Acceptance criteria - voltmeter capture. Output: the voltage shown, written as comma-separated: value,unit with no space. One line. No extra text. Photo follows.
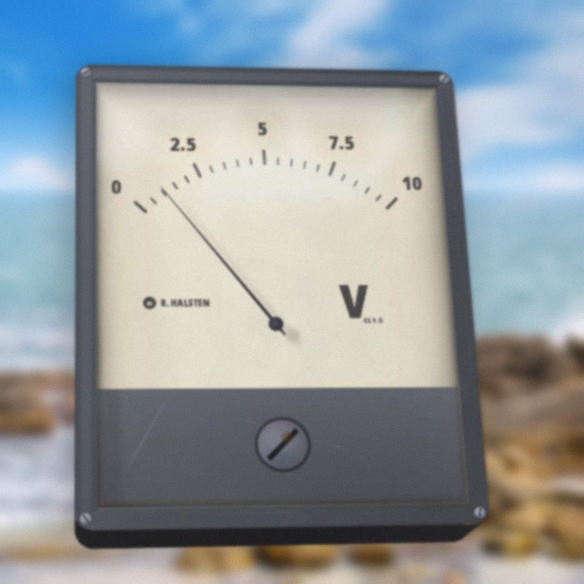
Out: 1,V
